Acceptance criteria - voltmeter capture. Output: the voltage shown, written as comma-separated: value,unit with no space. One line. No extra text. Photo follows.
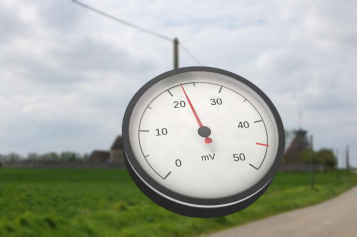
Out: 22.5,mV
